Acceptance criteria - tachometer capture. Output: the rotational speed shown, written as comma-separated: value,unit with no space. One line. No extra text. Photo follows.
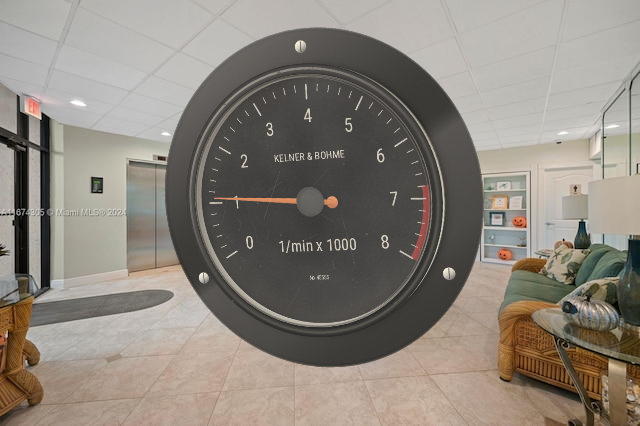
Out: 1100,rpm
